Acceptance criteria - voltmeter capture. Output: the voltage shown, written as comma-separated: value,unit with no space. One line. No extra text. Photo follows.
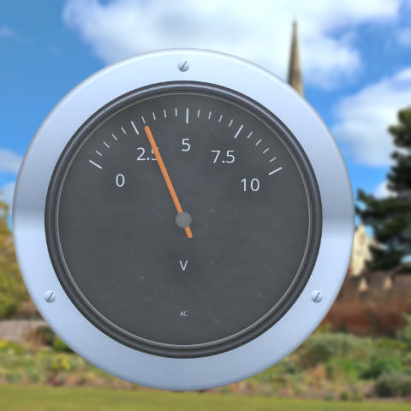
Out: 3,V
